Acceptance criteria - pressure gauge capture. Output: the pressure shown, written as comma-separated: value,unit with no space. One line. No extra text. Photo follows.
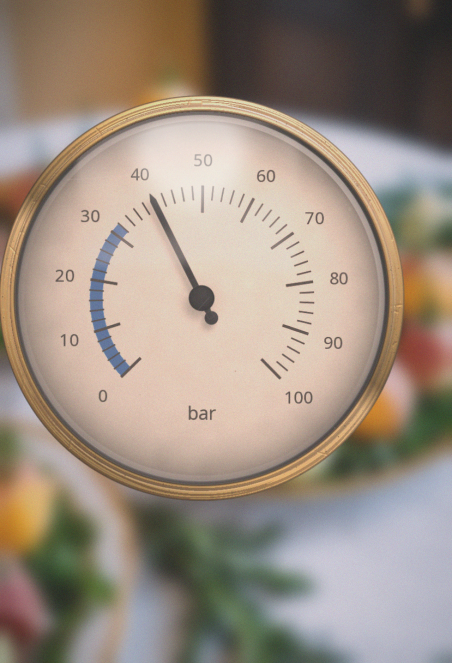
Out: 40,bar
